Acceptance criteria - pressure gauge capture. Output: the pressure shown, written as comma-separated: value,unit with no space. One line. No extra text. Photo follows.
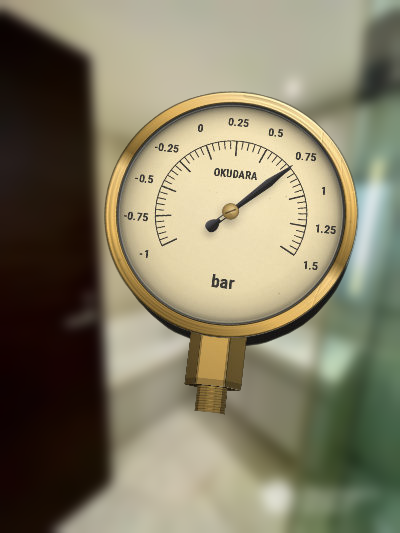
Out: 0.75,bar
